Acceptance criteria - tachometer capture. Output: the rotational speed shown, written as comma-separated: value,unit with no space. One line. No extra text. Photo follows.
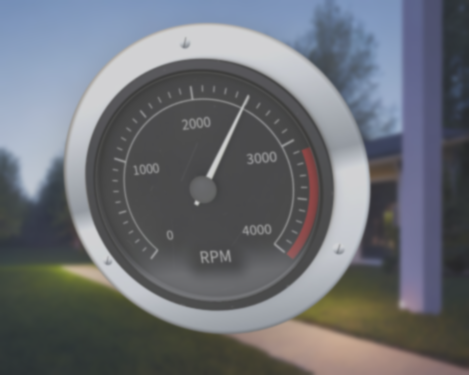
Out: 2500,rpm
